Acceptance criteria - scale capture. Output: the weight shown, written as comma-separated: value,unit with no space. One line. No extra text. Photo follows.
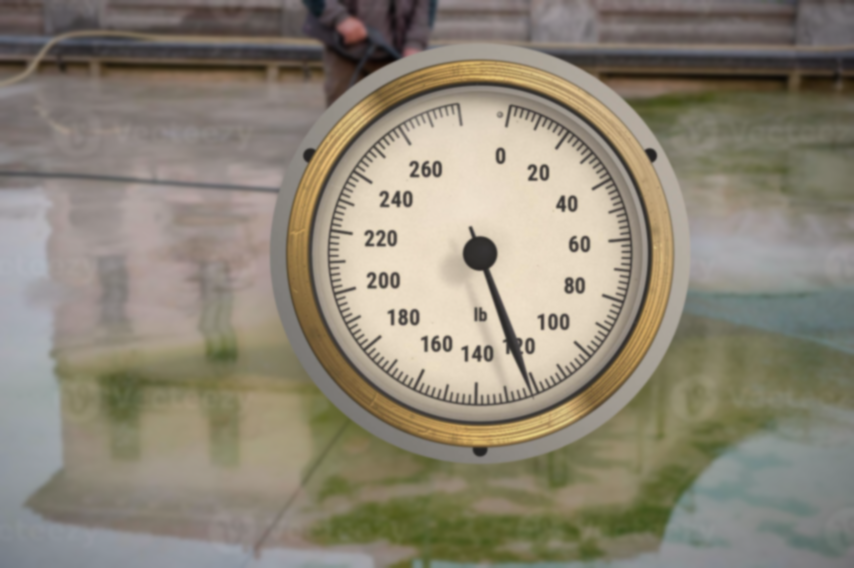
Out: 122,lb
